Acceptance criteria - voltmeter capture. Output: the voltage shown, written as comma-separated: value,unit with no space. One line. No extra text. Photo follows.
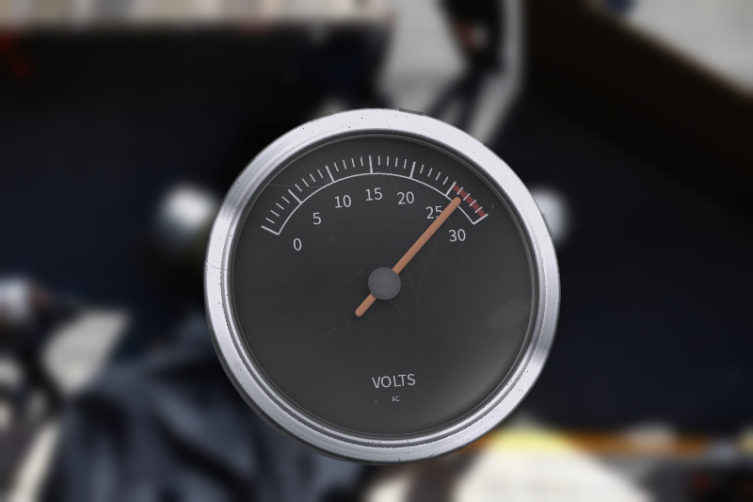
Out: 26.5,V
